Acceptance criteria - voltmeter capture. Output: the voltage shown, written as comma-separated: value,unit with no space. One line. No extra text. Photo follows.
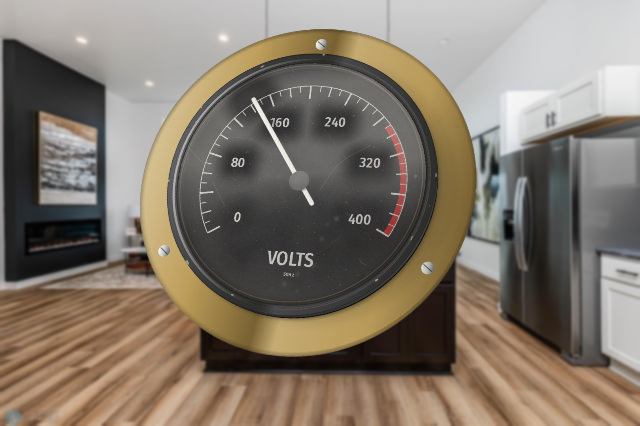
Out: 145,V
